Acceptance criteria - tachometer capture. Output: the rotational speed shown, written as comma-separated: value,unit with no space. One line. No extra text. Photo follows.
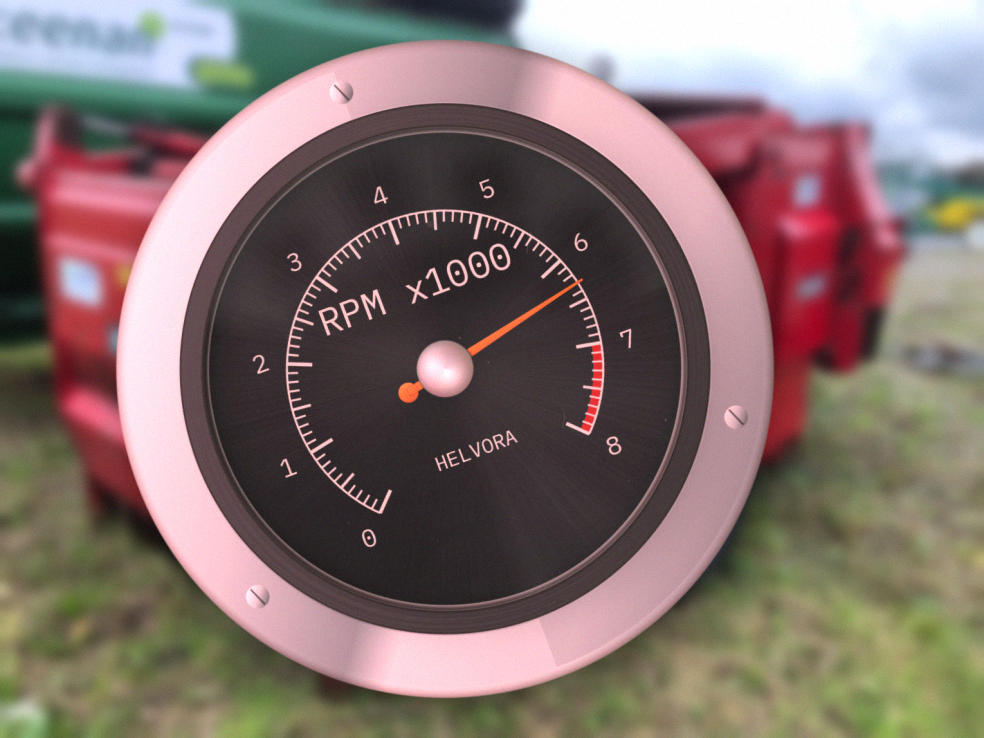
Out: 6300,rpm
